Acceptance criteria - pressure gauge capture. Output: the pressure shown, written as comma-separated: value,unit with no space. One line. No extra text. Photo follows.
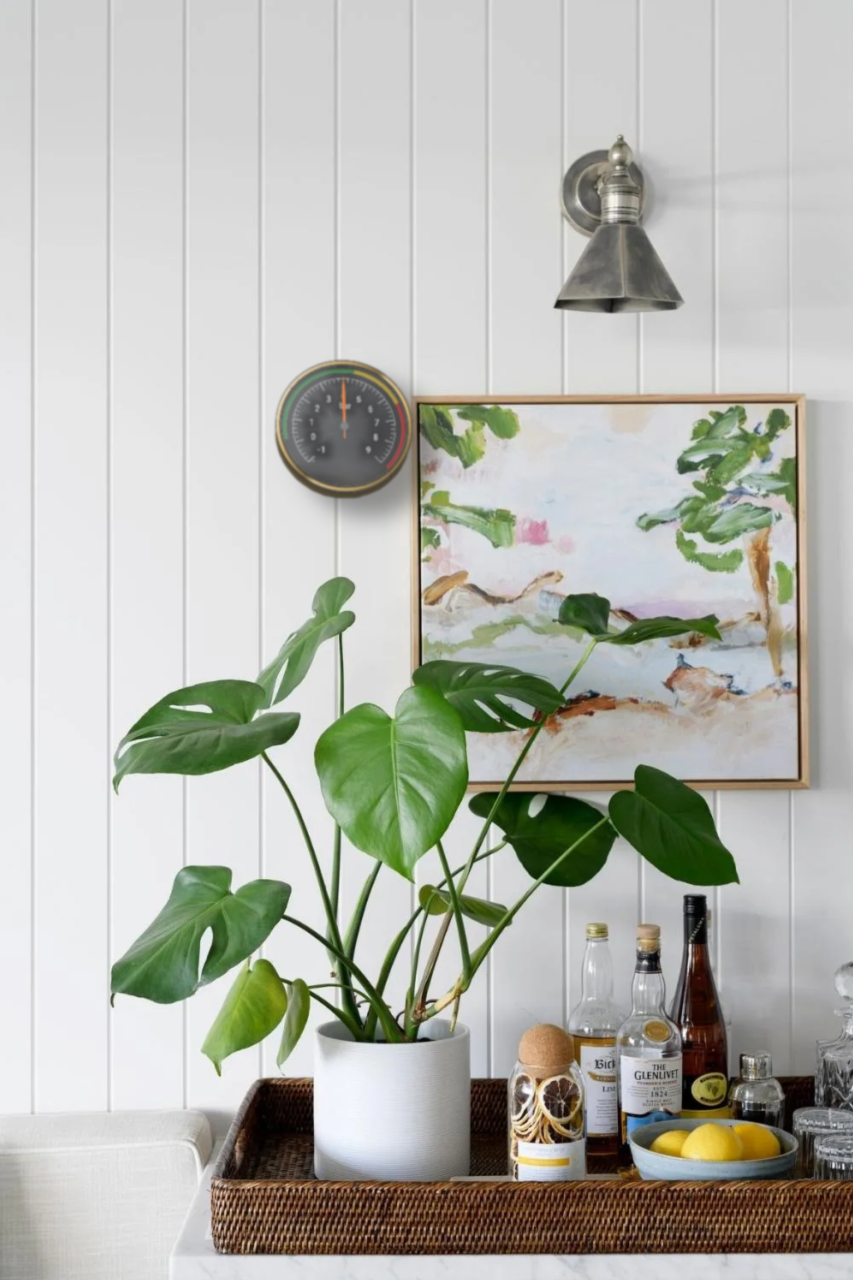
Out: 4,bar
